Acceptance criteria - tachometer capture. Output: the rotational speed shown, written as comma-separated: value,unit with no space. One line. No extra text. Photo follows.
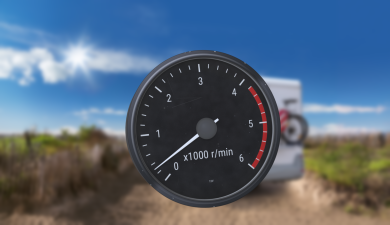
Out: 300,rpm
